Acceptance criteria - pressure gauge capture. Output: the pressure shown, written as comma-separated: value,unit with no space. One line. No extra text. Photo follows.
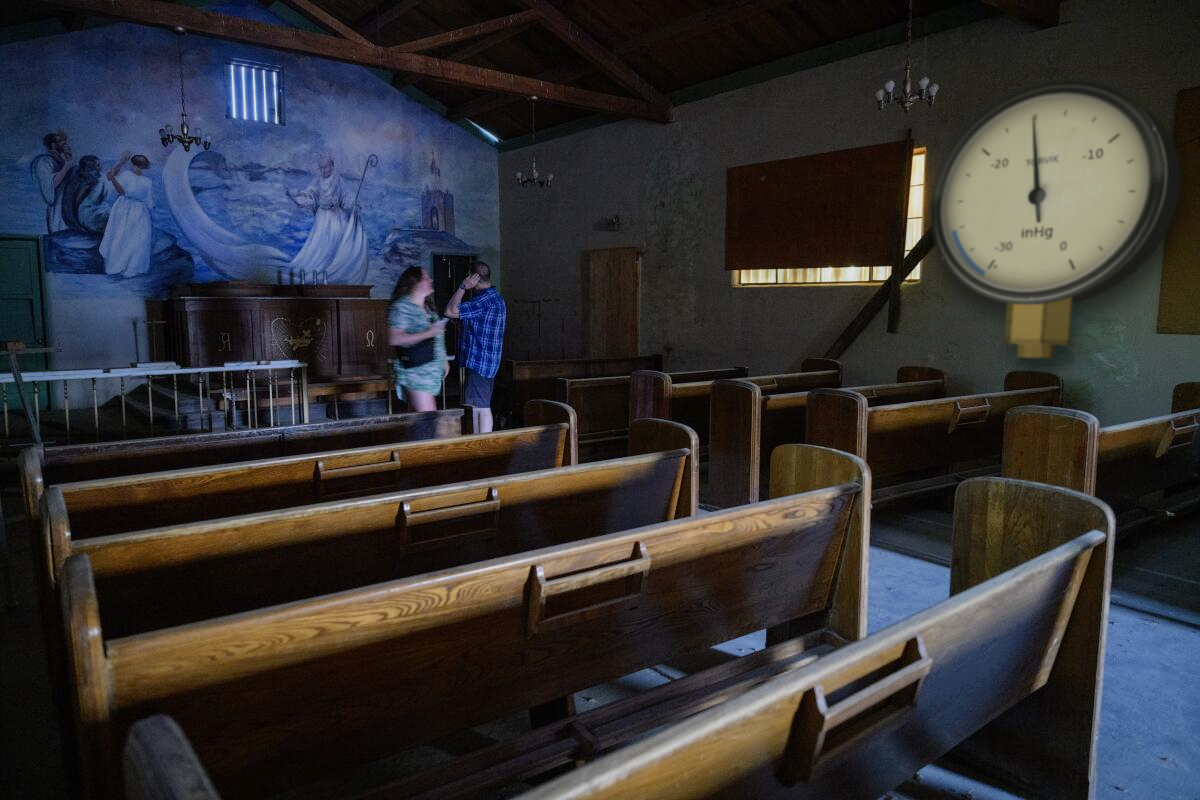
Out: -16,inHg
